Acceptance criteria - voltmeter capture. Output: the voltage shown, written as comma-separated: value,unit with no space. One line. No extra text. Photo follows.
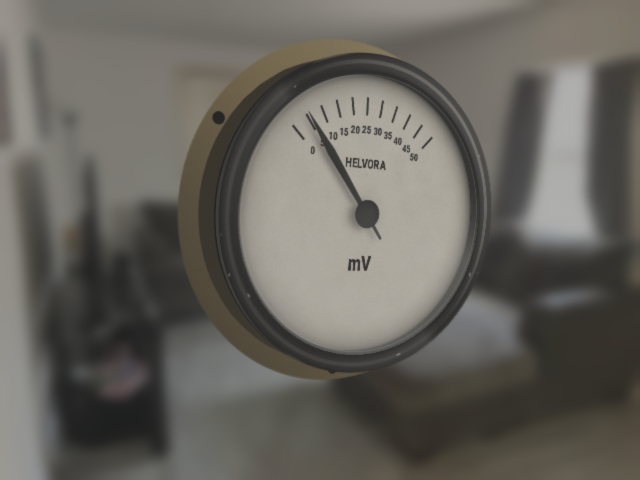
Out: 5,mV
